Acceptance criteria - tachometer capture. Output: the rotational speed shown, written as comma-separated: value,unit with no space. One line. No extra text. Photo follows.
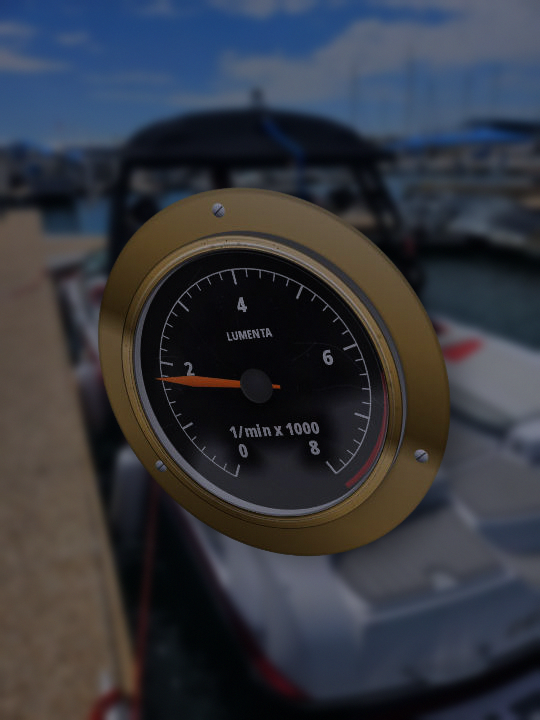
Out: 1800,rpm
